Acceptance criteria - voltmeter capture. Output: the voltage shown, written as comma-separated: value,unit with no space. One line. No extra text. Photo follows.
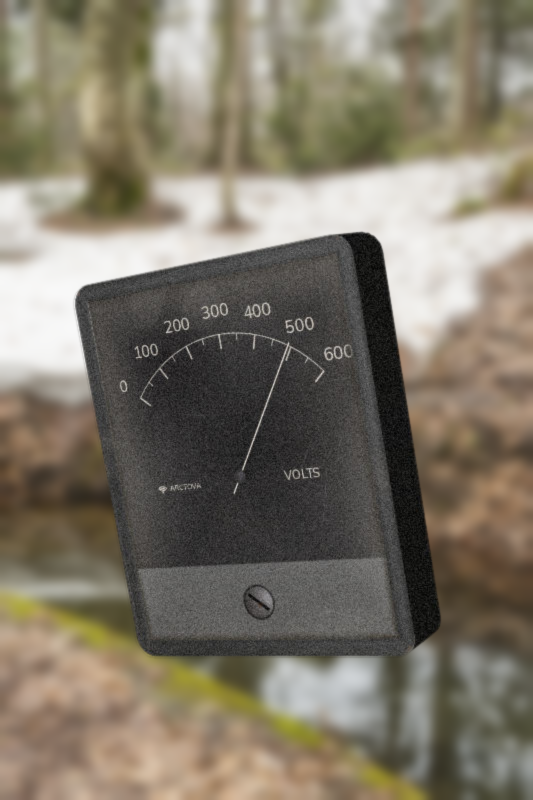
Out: 500,V
